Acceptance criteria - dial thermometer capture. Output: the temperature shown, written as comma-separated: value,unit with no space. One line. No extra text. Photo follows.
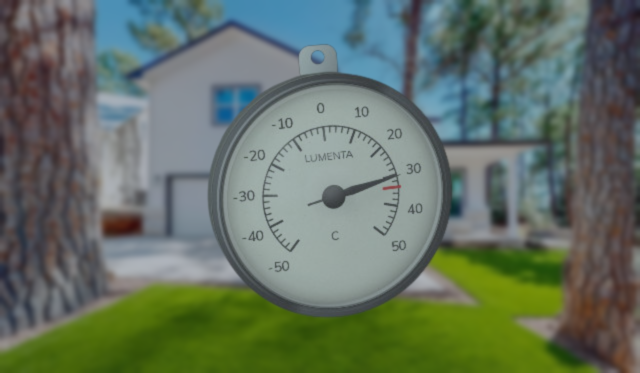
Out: 30,°C
